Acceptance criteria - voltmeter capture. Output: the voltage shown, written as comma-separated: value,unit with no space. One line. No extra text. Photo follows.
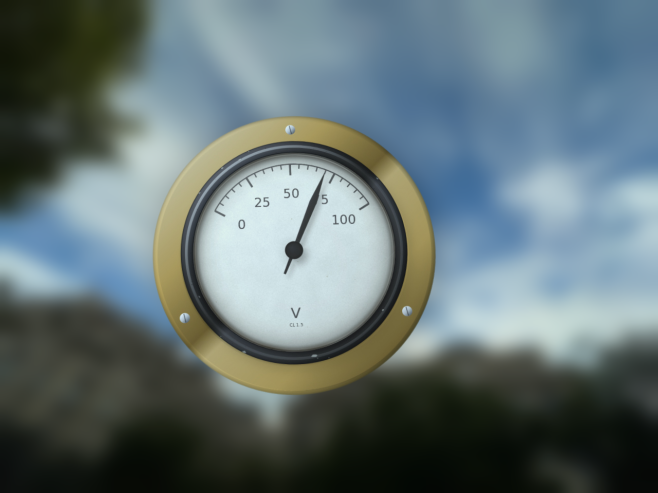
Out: 70,V
